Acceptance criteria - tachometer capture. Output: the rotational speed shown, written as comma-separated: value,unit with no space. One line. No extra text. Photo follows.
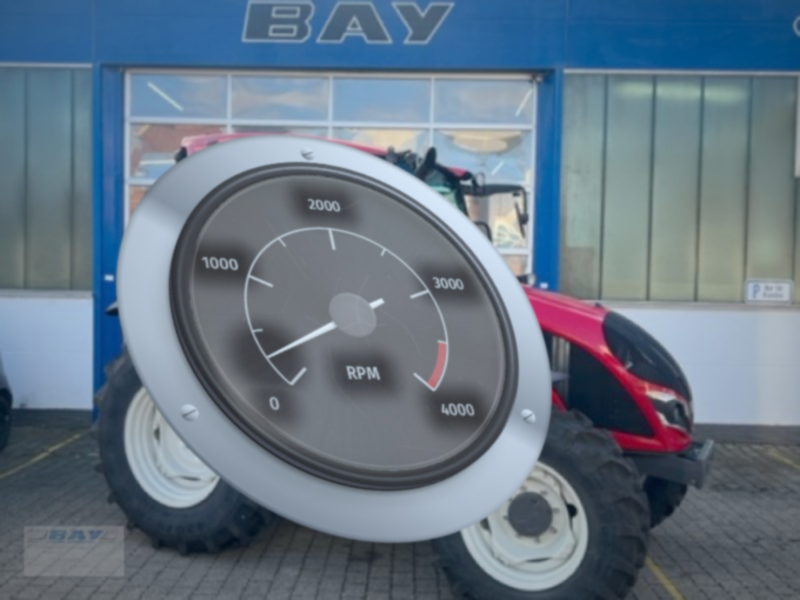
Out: 250,rpm
